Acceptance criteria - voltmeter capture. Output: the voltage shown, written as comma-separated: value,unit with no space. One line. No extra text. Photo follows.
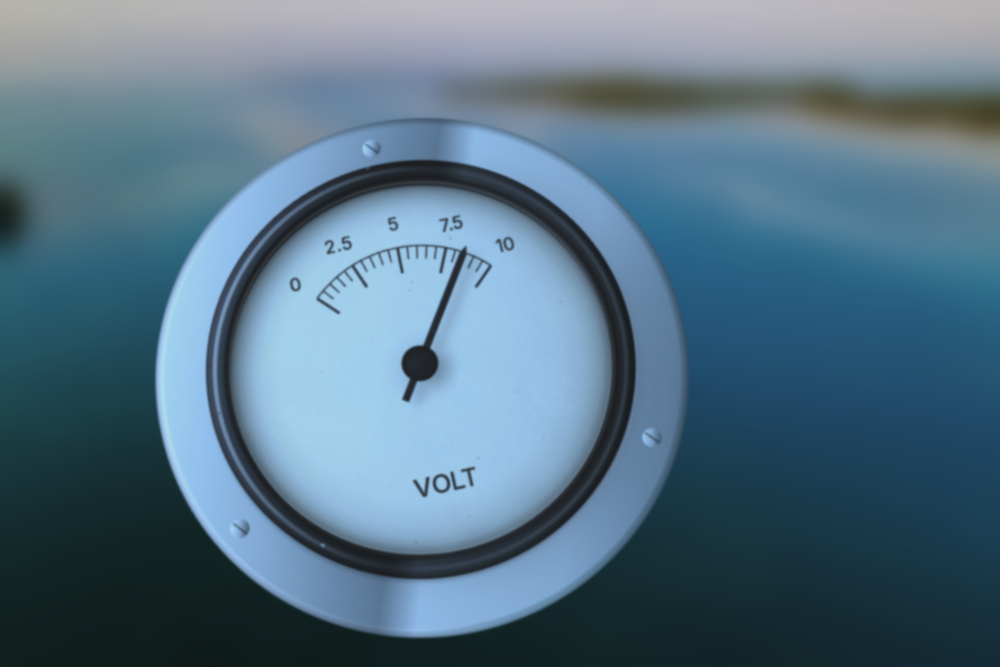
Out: 8.5,V
